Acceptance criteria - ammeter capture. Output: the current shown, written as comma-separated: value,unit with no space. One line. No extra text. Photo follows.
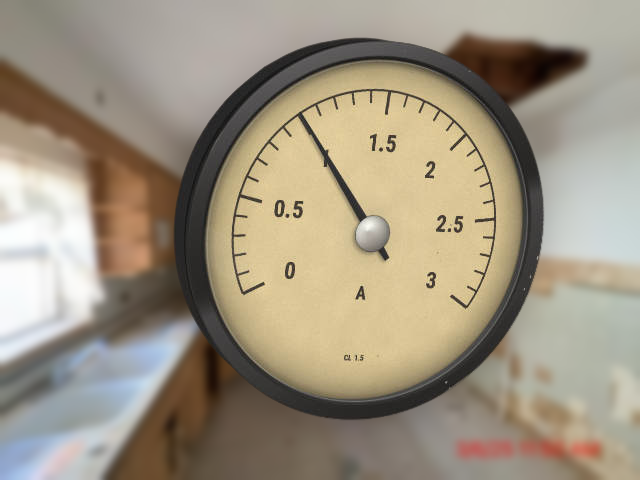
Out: 1,A
